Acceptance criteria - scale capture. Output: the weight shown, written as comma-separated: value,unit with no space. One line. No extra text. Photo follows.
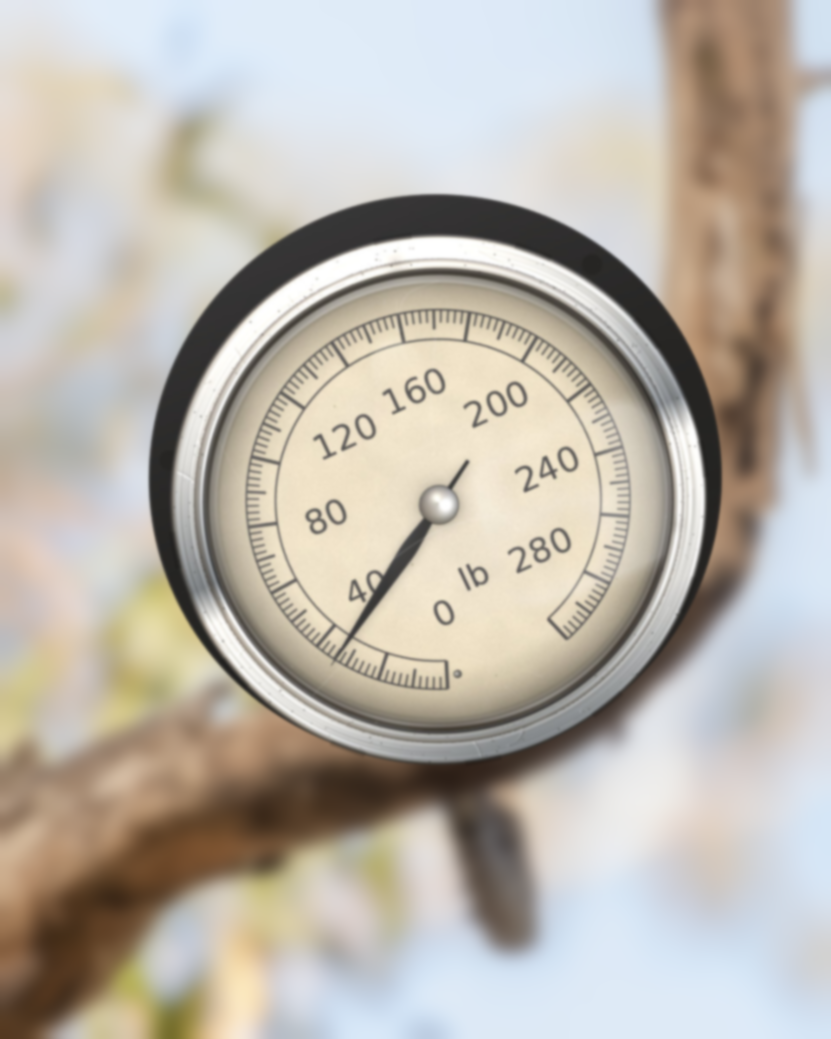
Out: 34,lb
